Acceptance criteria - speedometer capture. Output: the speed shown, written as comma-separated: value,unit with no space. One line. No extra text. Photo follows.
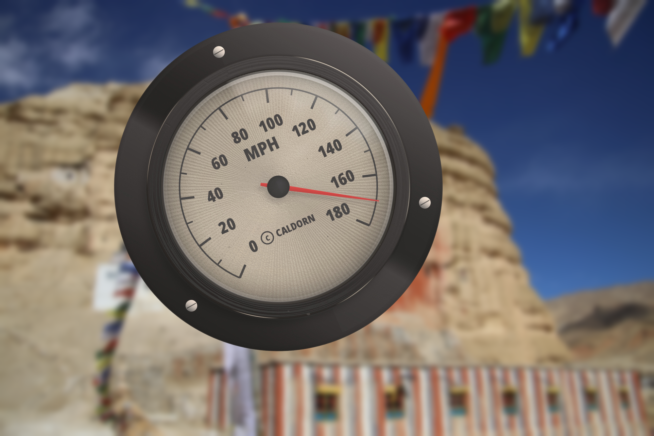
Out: 170,mph
